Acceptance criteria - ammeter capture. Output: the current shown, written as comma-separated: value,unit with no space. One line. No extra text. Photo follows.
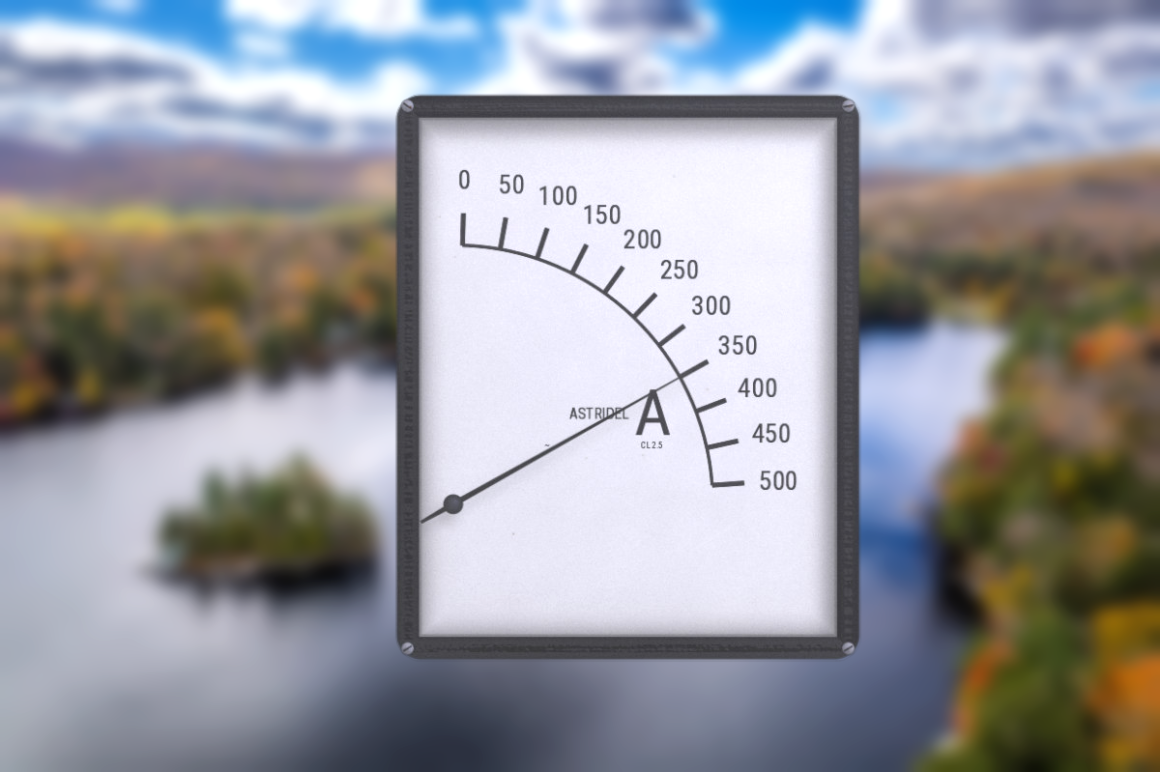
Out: 350,A
